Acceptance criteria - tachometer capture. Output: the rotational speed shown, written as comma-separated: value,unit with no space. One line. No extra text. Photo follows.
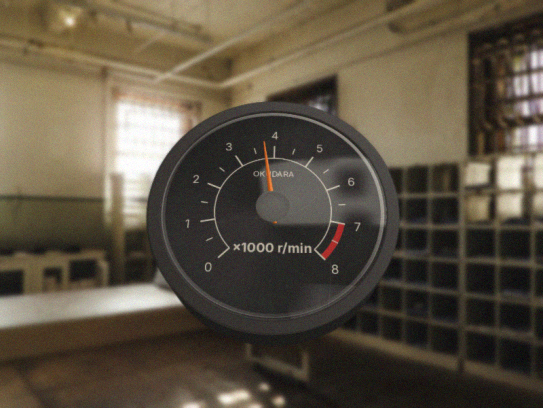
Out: 3750,rpm
